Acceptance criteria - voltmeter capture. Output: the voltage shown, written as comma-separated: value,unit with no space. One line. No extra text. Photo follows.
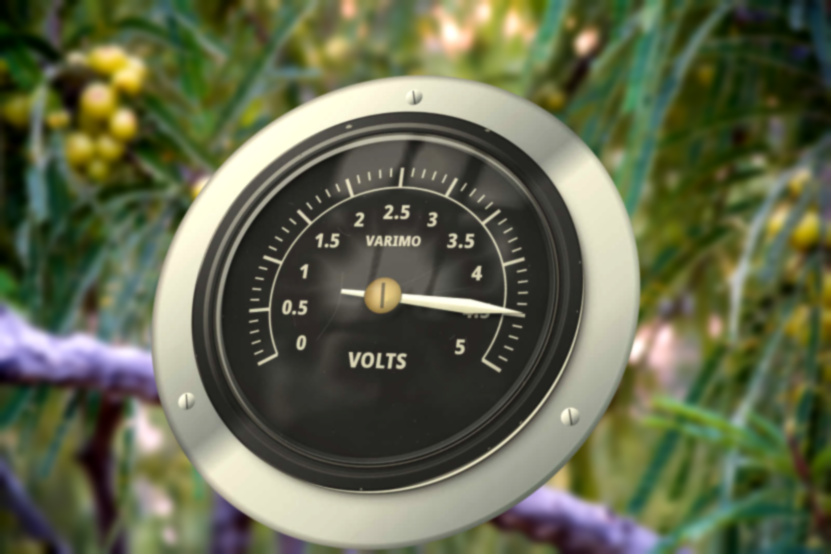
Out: 4.5,V
